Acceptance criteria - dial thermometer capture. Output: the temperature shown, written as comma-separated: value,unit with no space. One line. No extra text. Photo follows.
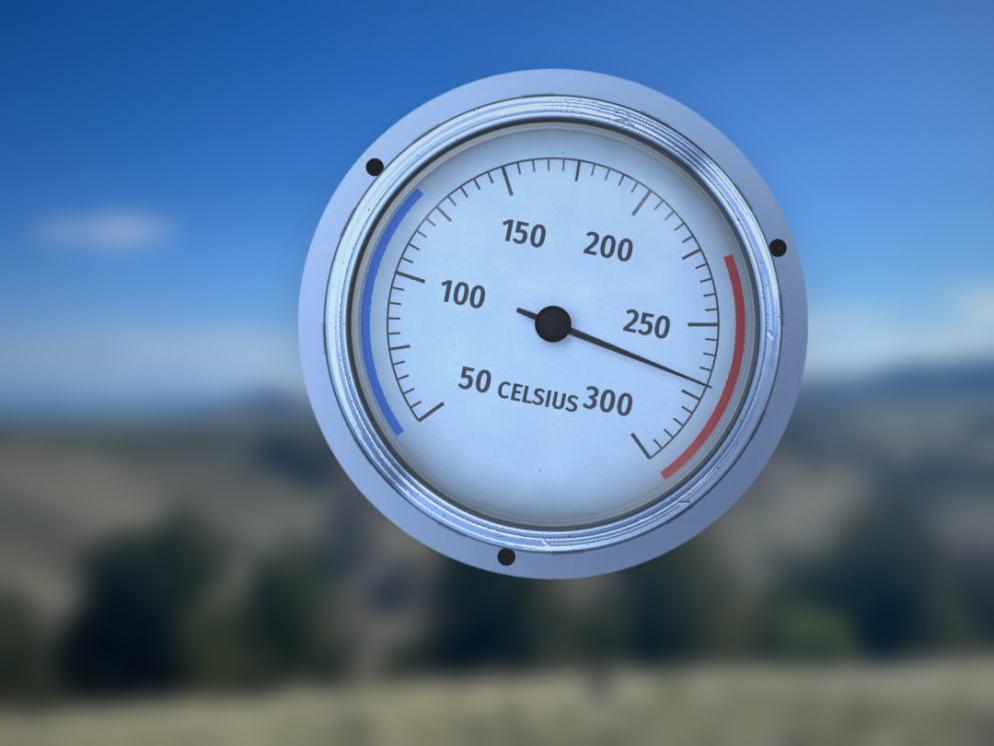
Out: 270,°C
